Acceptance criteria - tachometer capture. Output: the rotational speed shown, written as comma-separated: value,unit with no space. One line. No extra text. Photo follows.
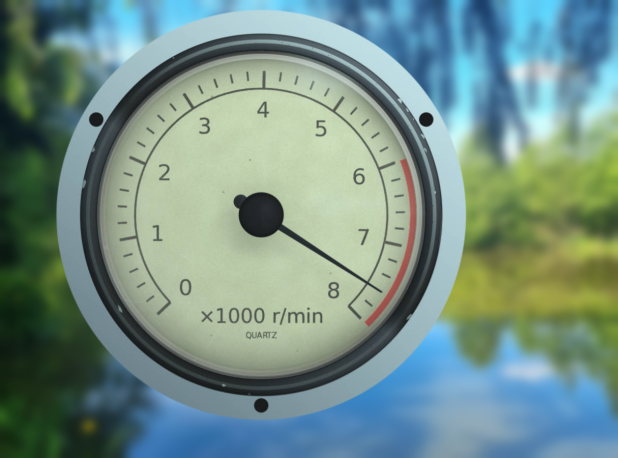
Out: 7600,rpm
